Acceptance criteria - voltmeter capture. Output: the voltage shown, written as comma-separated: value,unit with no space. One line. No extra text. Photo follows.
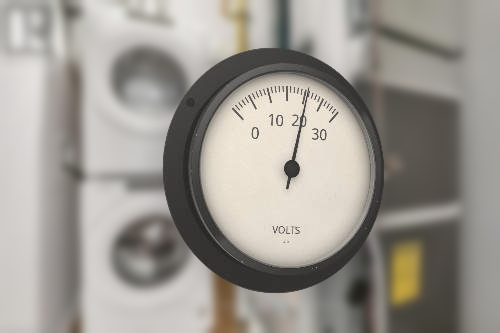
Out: 20,V
